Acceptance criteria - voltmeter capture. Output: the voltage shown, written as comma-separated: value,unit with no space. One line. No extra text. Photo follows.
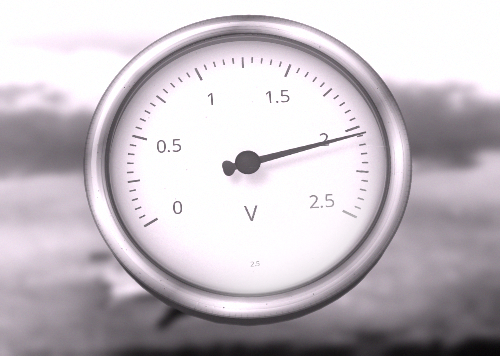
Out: 2.05,V
